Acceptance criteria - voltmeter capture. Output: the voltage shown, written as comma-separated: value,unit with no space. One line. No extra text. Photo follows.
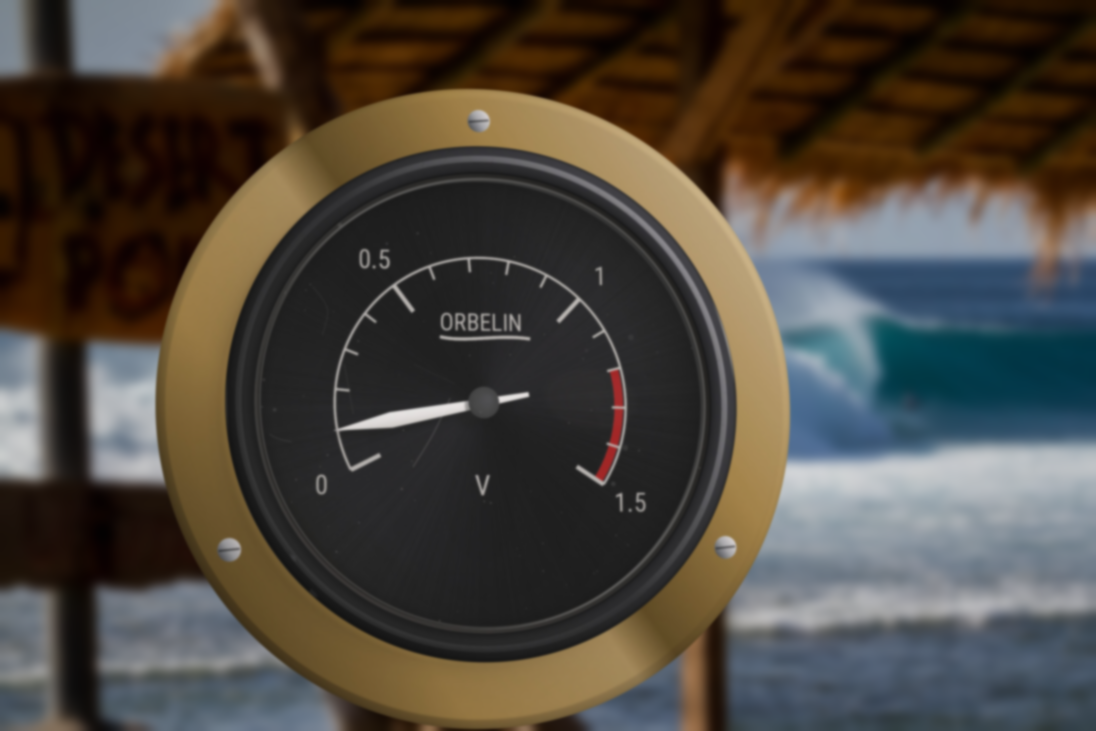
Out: 0.1,V
